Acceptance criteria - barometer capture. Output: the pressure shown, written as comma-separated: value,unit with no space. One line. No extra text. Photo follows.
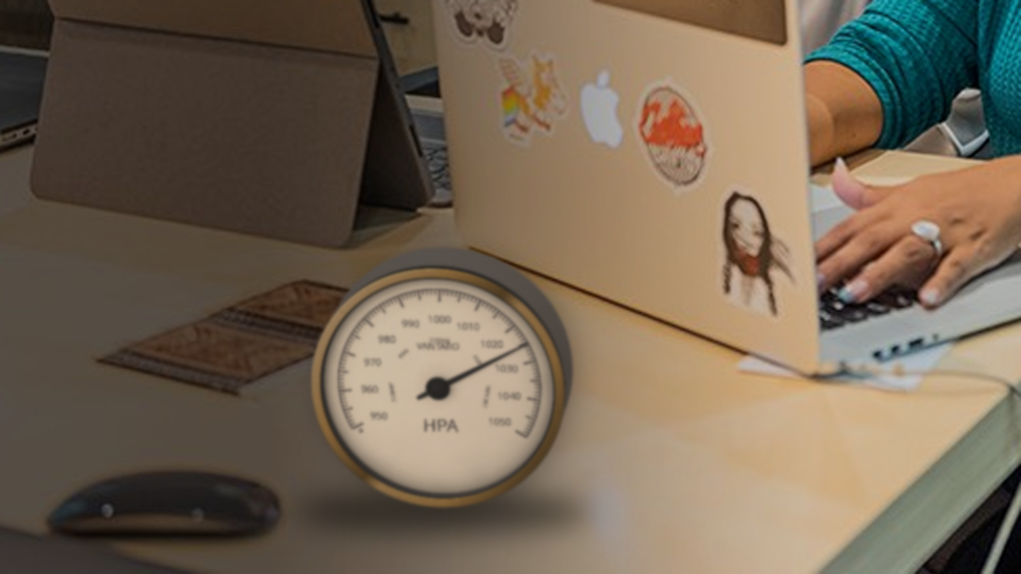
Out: 1025,hPa
